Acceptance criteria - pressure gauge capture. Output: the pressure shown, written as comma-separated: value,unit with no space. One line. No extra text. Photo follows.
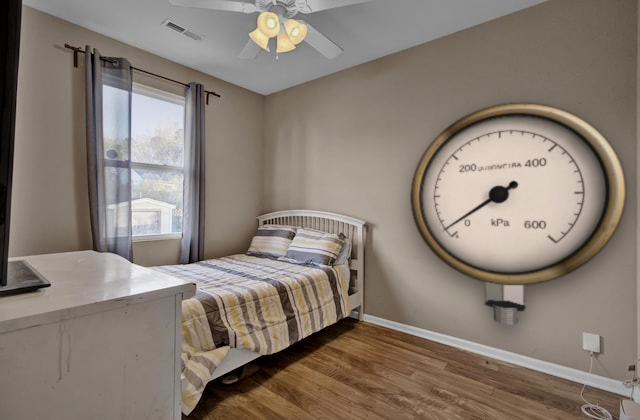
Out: 20,kPa
